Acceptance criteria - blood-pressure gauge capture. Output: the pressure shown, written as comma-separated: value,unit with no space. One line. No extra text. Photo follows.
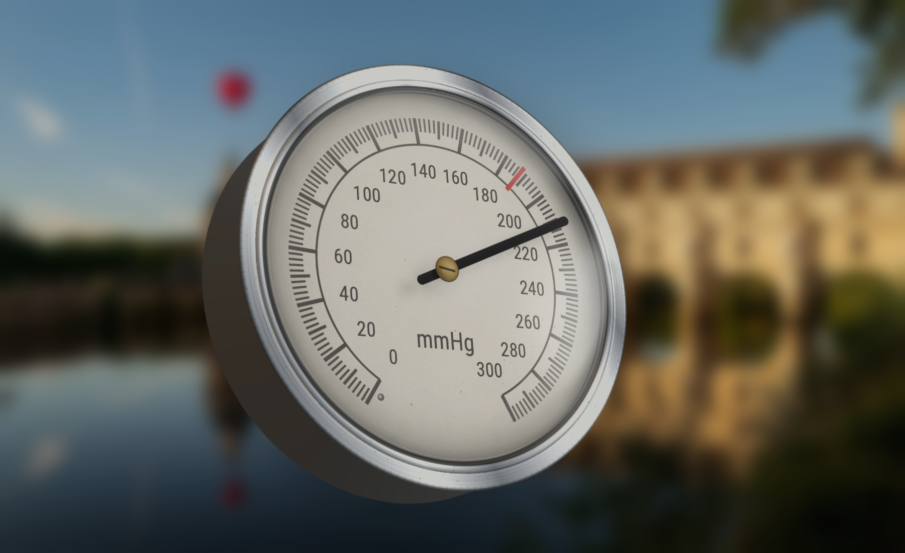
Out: 212,mmHg
